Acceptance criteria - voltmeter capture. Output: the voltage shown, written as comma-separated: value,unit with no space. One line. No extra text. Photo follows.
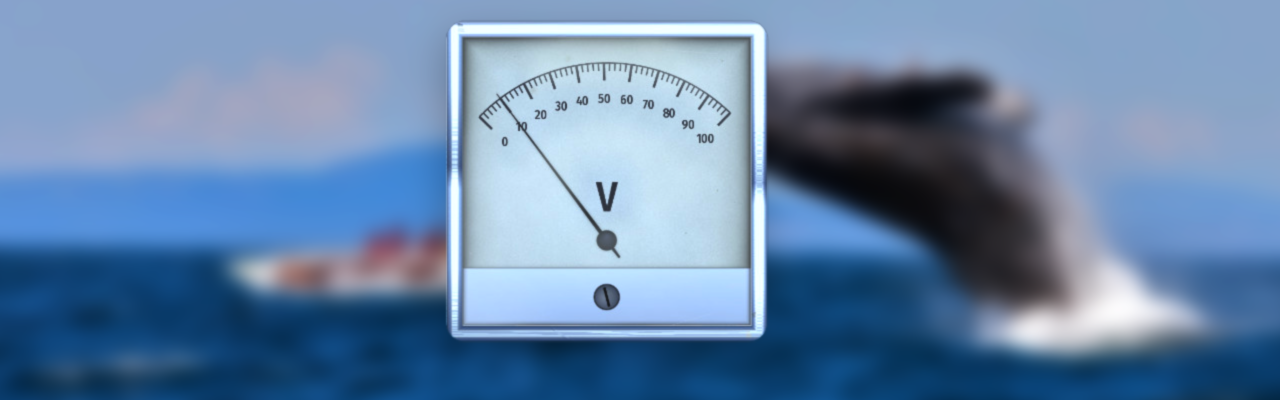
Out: 10,V
